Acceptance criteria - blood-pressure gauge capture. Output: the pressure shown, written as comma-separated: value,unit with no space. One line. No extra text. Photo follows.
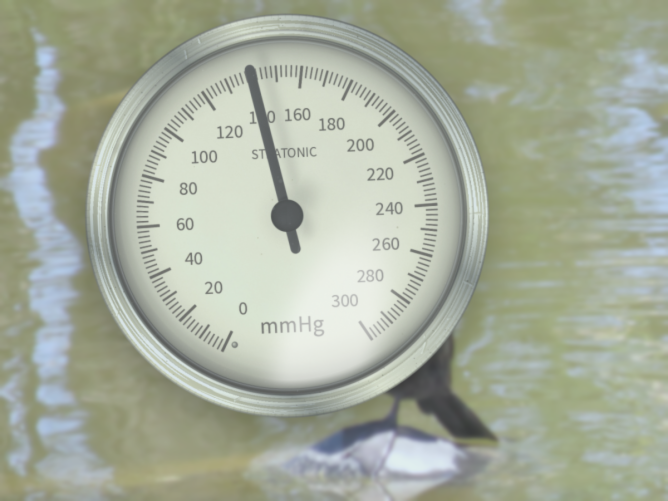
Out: 140,mmHg
